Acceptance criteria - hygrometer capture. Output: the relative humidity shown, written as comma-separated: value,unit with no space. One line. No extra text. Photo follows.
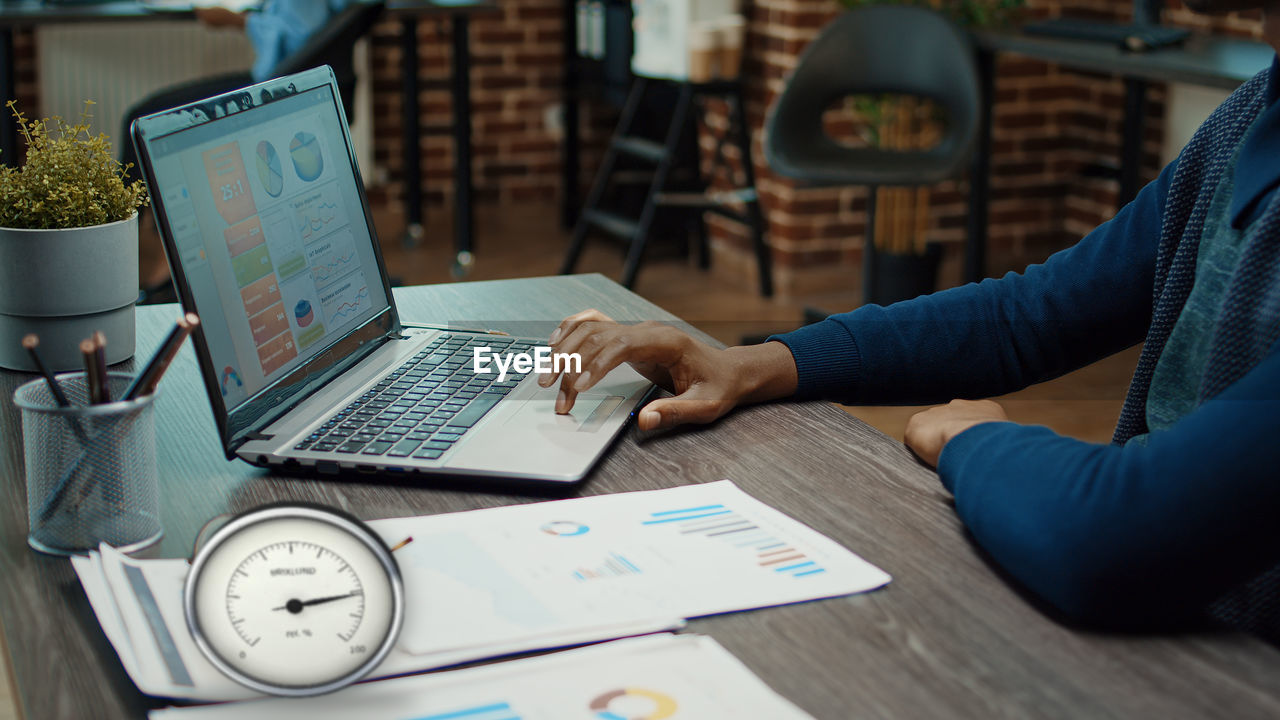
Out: 80,%
